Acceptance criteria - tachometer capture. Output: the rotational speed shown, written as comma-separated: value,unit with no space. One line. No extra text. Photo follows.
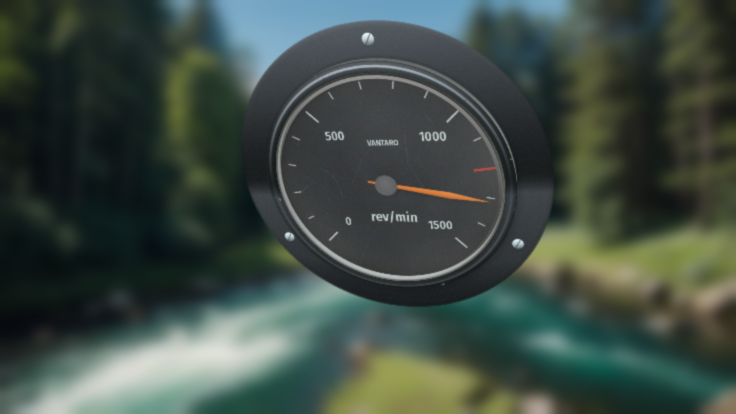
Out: 1300,rpm
